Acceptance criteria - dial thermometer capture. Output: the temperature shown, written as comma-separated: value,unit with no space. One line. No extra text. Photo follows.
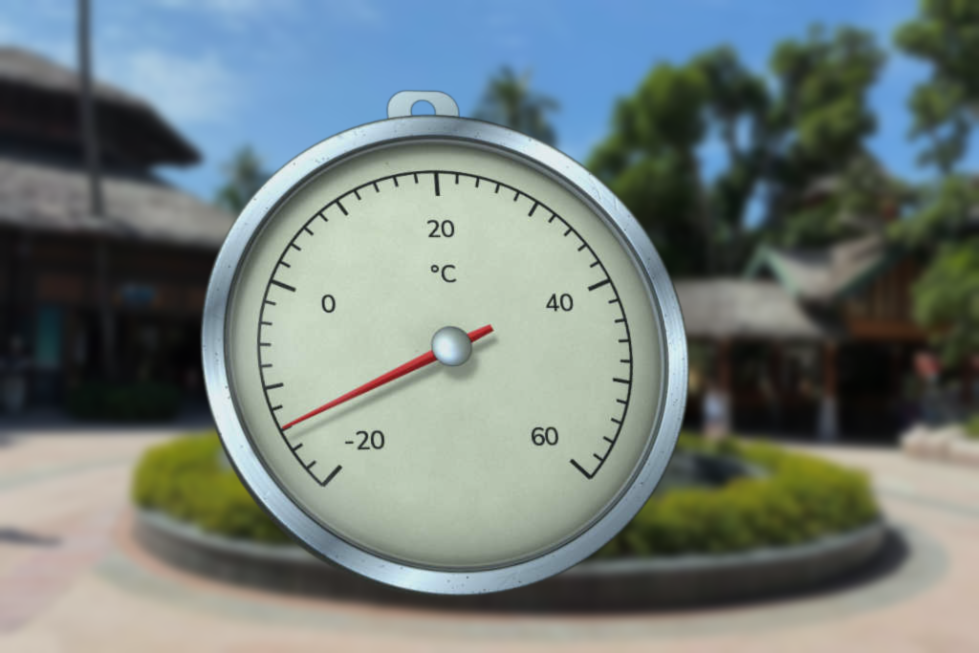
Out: -14,°C
